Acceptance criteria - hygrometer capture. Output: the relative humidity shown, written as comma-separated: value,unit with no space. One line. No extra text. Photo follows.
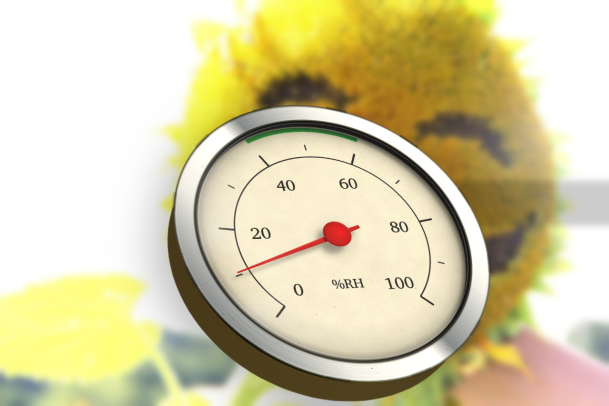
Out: 10,%
